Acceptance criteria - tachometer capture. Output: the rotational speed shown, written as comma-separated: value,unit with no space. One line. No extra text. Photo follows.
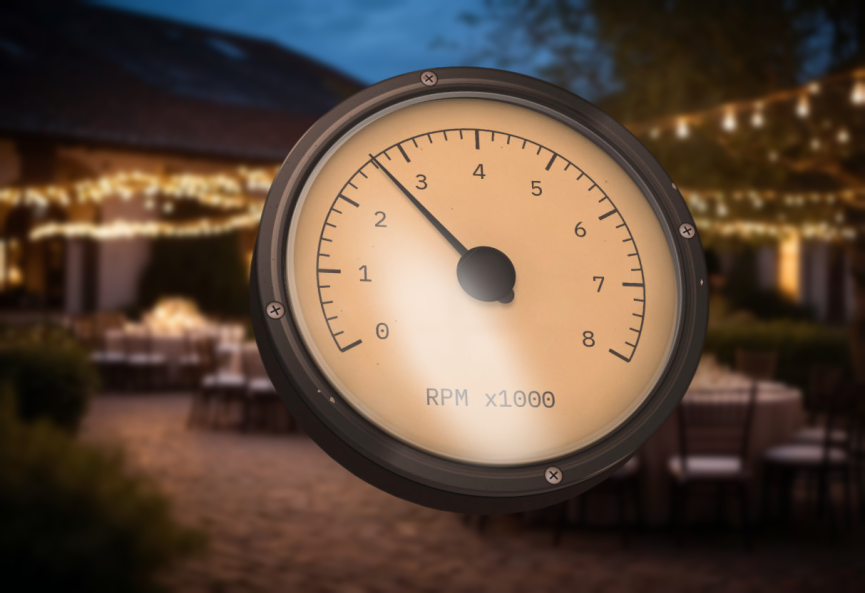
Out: 2600,rpm
